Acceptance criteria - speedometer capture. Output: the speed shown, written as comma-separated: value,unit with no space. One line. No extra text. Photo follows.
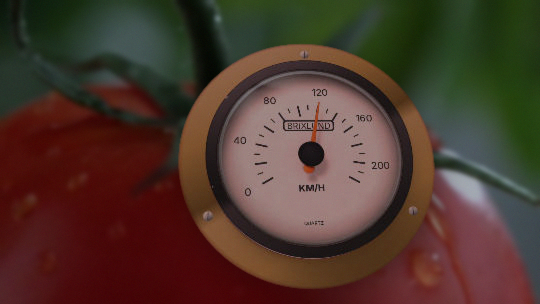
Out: 120,km/h
